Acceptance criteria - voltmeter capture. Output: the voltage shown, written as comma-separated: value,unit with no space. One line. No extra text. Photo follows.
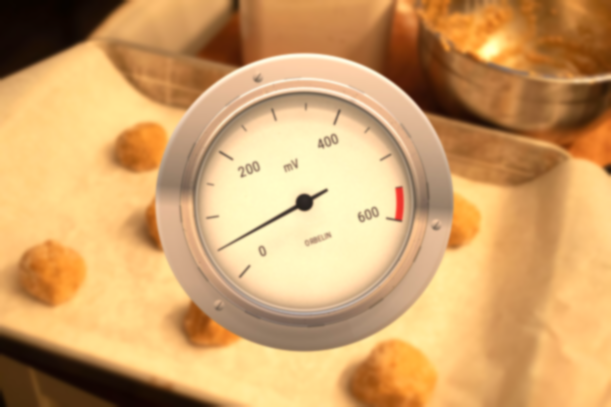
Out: 50,mV
